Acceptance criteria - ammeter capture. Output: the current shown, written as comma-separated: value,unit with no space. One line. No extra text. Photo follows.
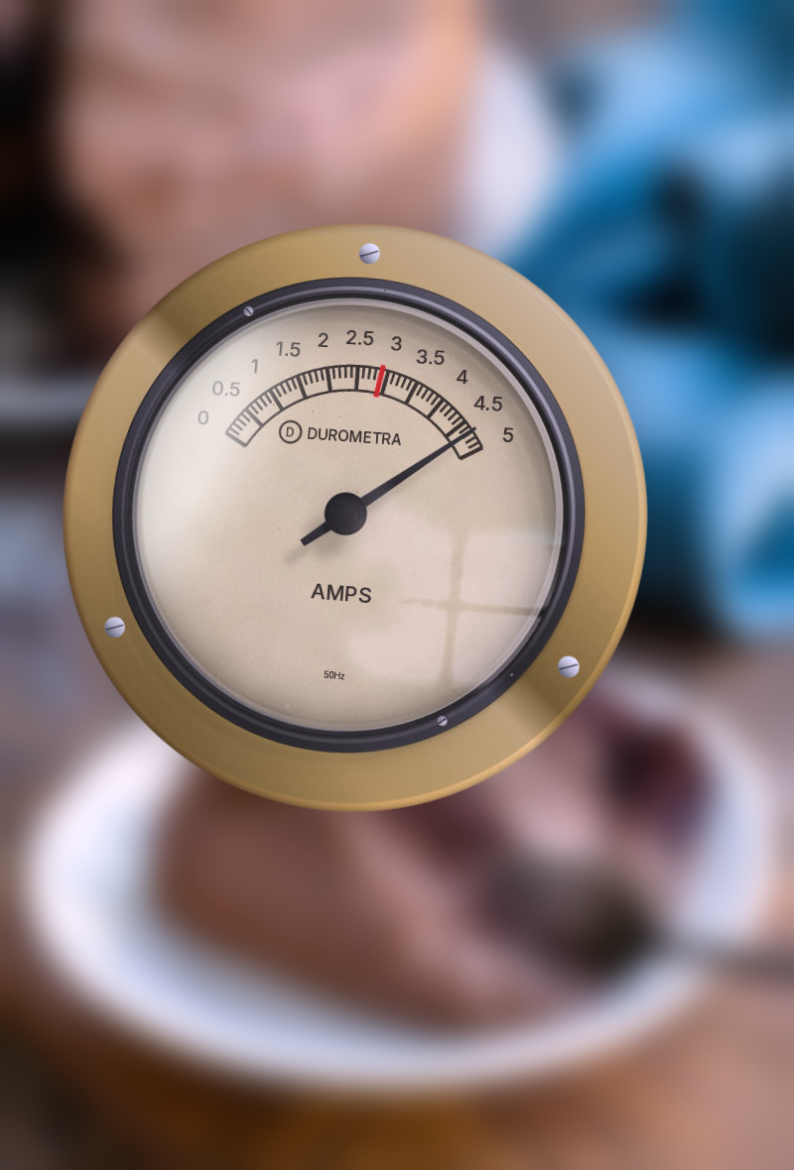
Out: 4.7,A
